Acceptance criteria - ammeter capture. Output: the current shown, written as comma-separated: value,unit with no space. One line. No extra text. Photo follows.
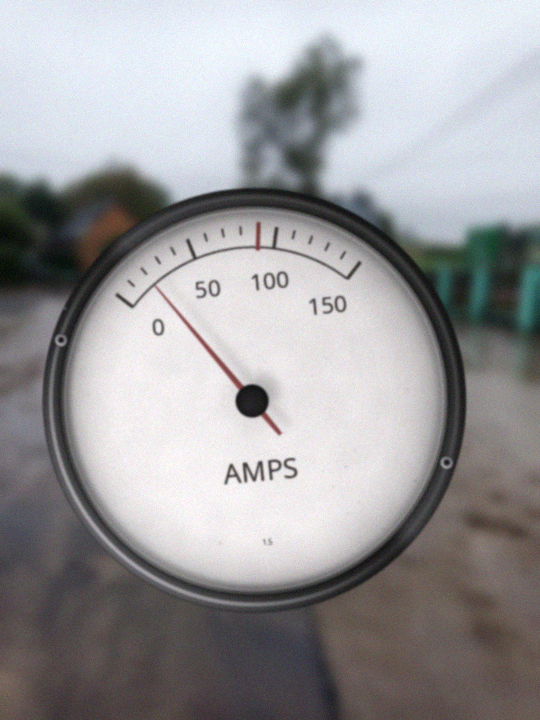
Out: 20,A
